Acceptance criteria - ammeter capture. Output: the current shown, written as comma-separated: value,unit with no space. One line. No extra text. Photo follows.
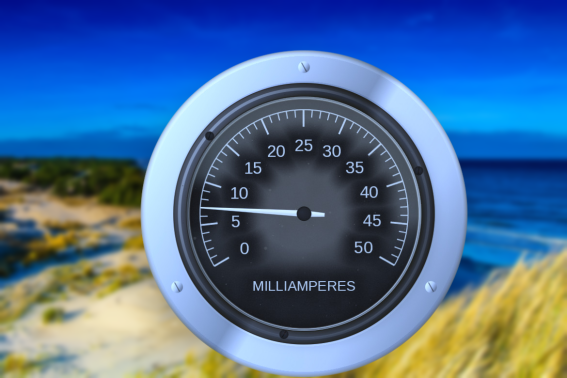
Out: 7,mA
